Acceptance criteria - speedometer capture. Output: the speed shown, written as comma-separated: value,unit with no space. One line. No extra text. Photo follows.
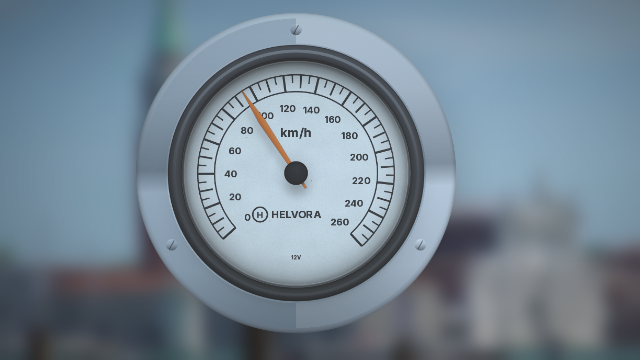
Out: 95,km/h
